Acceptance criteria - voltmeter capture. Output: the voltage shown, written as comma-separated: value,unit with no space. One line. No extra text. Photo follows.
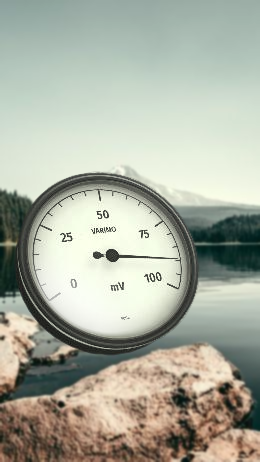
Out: 90,mV
